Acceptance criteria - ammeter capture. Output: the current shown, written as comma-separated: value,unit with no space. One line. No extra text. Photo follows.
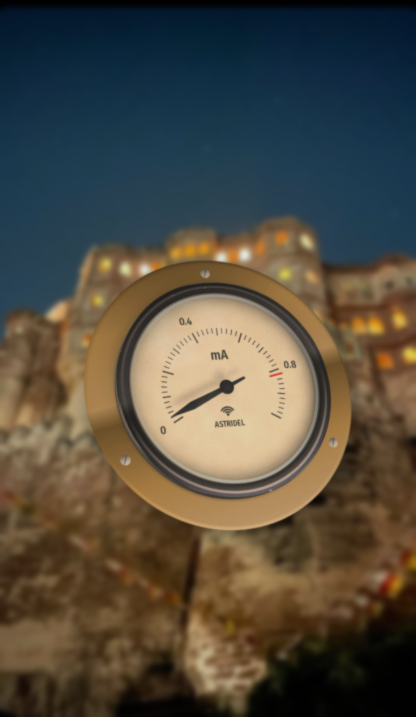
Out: 0.02,mA
